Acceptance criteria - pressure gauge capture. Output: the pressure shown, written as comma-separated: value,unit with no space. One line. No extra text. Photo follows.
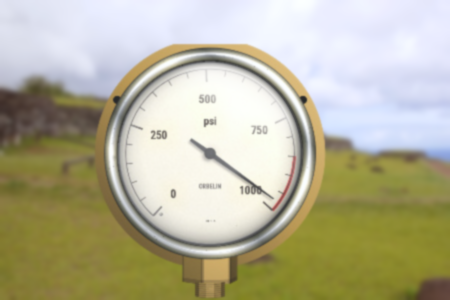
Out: 975,psi
